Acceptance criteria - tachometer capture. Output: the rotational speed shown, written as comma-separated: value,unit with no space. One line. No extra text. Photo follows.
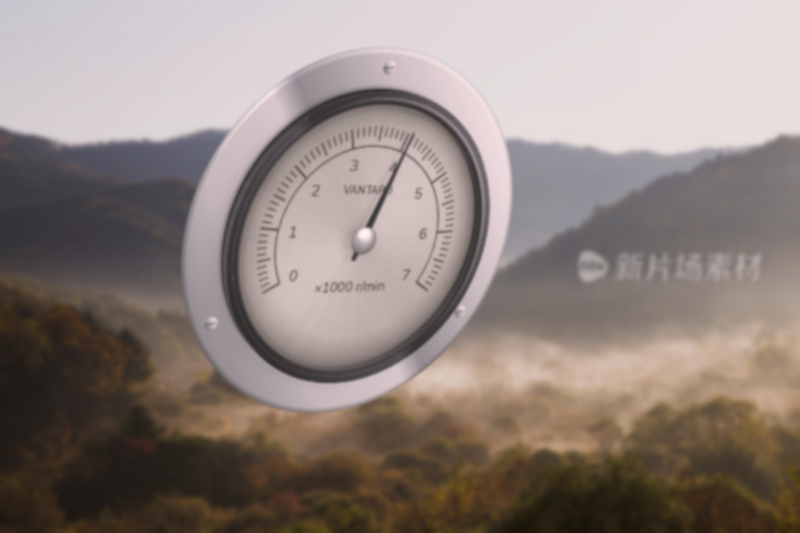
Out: 4000,rpm
